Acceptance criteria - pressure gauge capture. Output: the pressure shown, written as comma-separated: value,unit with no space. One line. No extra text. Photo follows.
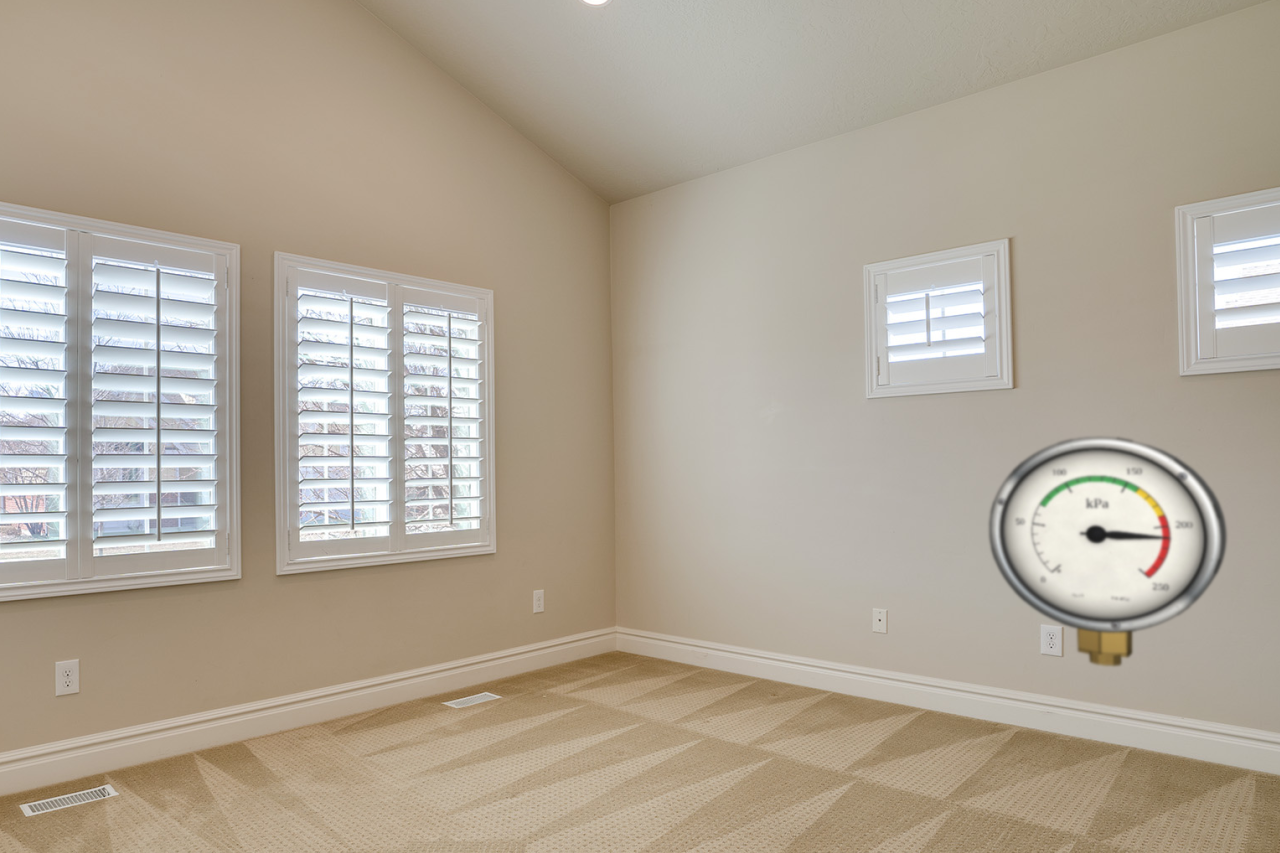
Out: 210,kPa
